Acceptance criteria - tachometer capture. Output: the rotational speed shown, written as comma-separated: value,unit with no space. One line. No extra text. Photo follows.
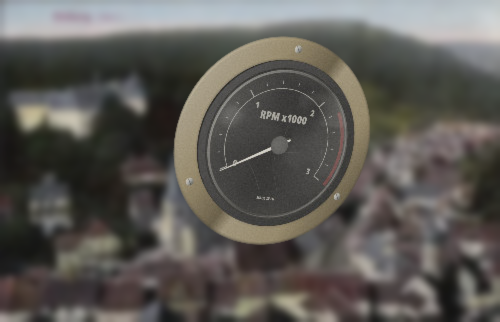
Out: 0,rpm
